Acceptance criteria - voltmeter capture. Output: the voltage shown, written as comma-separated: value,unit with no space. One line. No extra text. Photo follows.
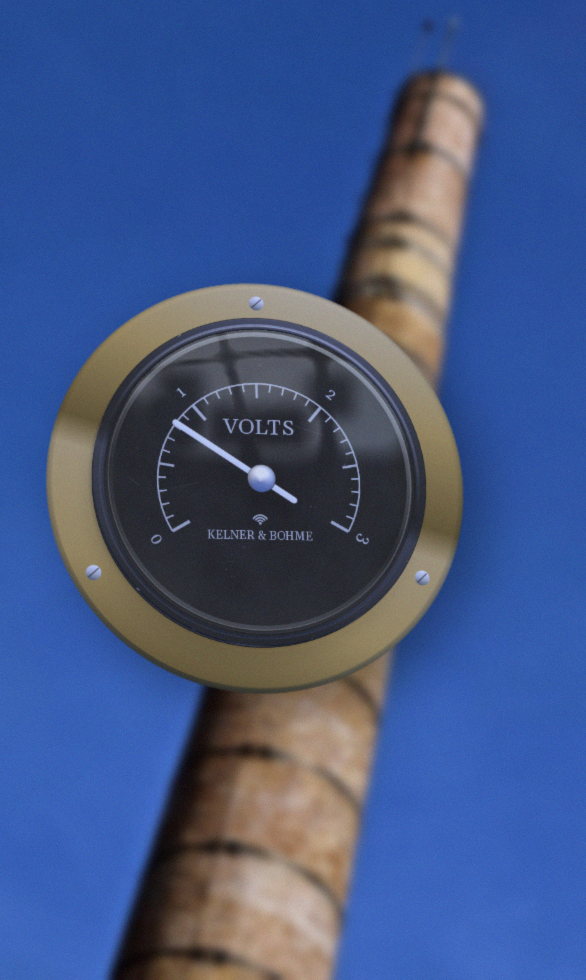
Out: 0.8,V
